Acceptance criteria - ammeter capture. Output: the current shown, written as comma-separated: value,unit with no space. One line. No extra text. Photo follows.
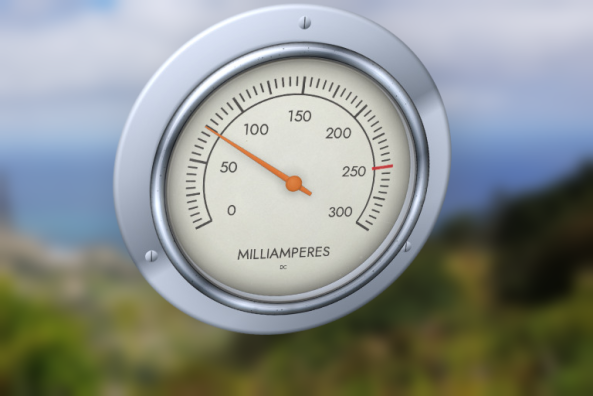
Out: 75,mA
